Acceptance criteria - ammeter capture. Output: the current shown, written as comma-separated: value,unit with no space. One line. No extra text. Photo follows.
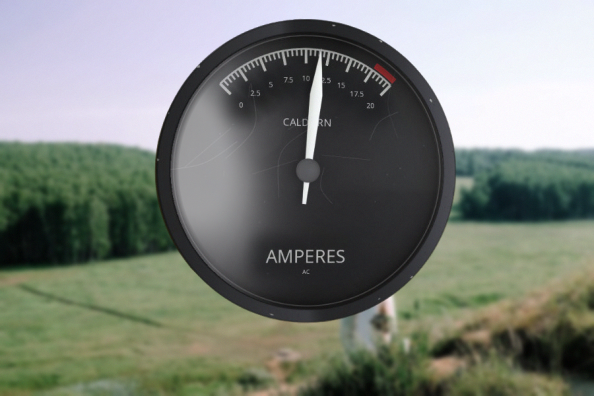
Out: 11.5,A
